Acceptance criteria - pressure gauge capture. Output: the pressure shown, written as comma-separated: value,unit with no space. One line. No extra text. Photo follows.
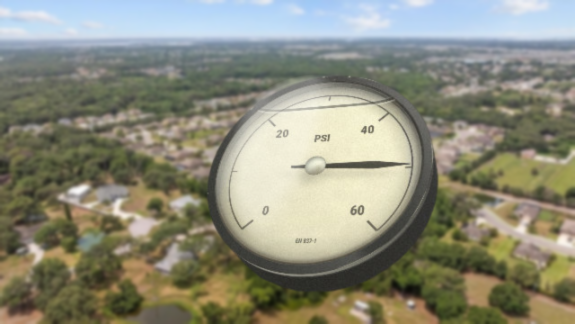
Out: 50,psi
